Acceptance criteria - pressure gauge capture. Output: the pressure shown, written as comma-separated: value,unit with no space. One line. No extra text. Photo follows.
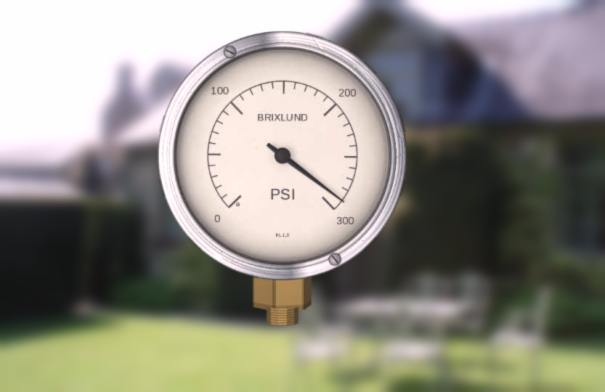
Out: 290,psi
